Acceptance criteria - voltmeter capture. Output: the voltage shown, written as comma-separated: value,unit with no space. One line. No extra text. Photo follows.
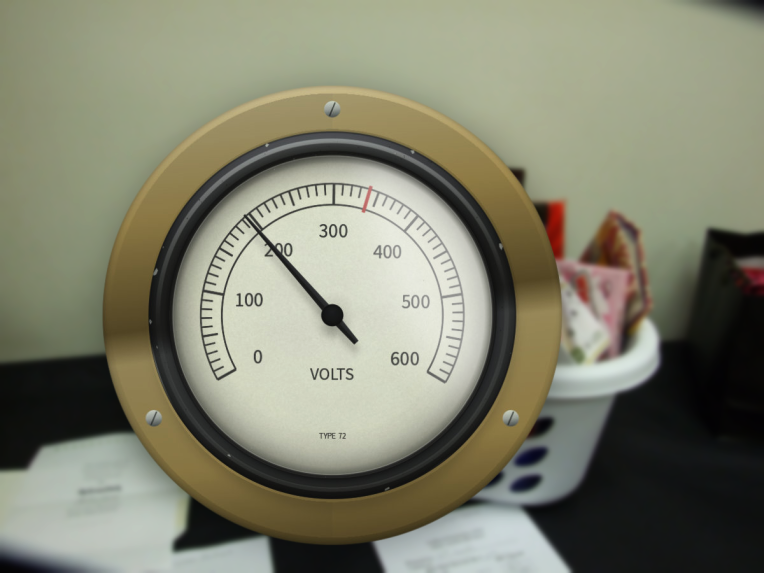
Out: 195,V
